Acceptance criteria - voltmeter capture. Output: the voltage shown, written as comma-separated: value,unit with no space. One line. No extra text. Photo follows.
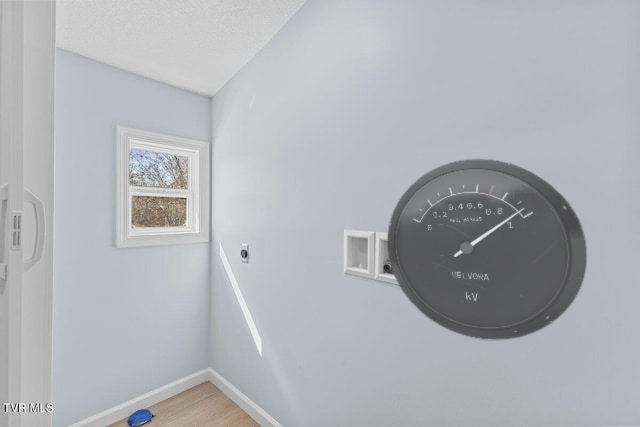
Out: 0.95,kV
